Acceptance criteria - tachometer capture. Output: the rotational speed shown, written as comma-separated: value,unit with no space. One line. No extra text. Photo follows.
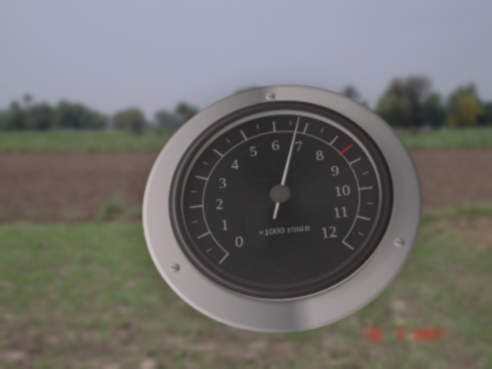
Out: 6750,rpm
